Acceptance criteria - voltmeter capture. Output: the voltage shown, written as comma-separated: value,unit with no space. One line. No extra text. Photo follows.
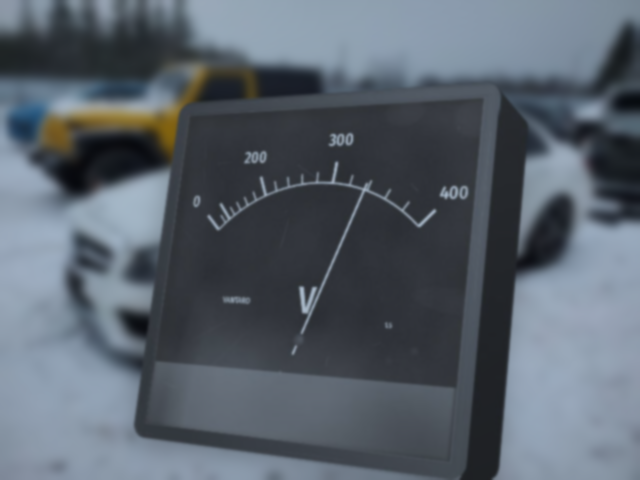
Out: 340,V
